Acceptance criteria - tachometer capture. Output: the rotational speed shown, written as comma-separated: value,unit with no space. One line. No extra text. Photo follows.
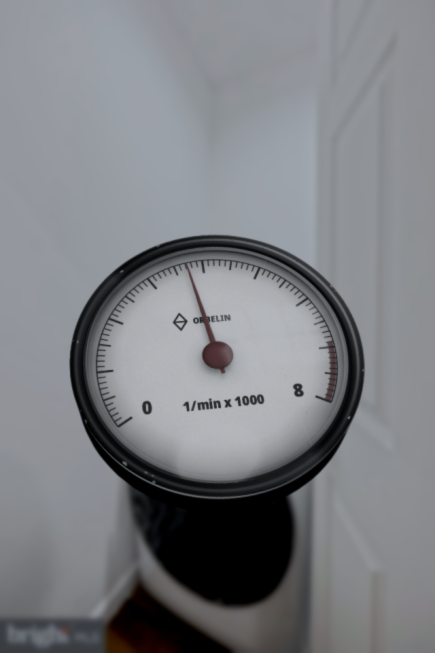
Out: 3700,rpm
